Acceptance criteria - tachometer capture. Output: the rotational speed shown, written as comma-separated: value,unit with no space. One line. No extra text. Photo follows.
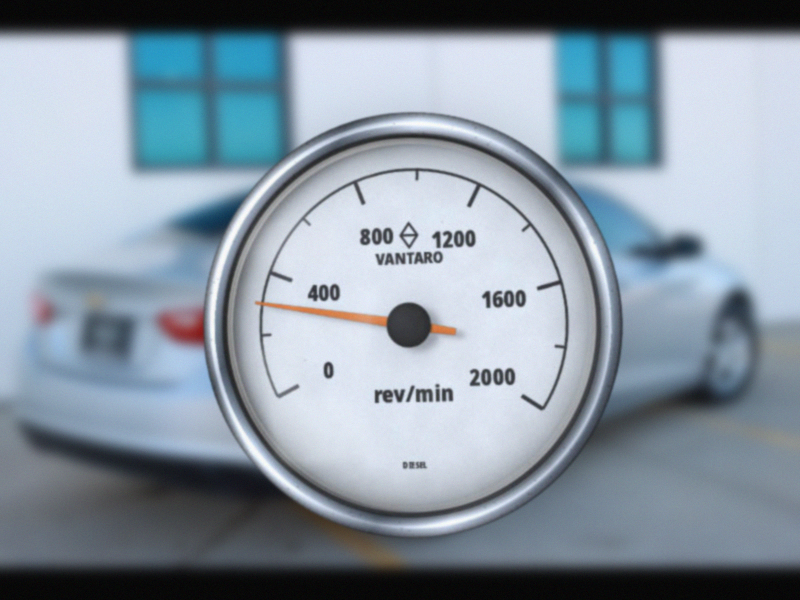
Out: 300,rpm
